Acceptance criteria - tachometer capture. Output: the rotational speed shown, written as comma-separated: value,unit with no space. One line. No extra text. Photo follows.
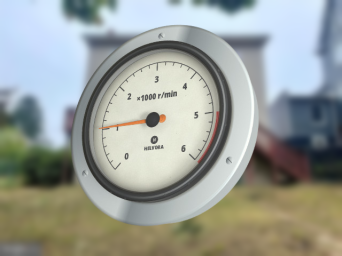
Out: 1000,rpm
